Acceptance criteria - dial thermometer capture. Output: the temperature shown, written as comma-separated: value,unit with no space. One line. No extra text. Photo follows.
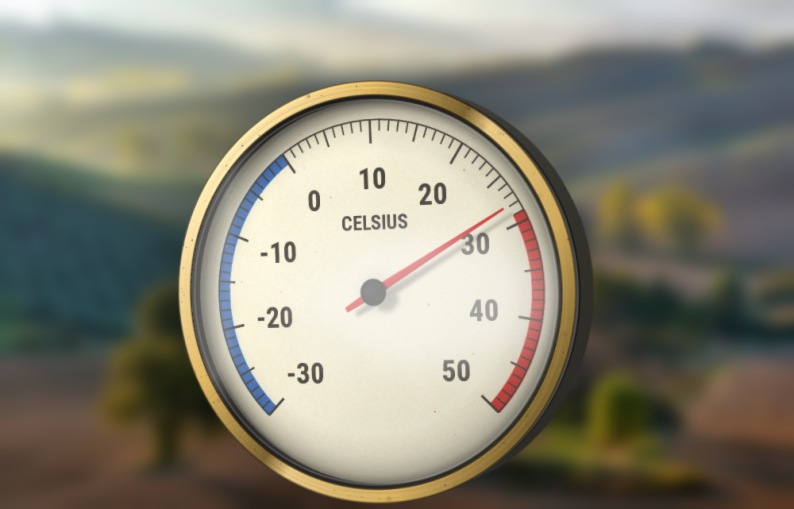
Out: 28,°C
